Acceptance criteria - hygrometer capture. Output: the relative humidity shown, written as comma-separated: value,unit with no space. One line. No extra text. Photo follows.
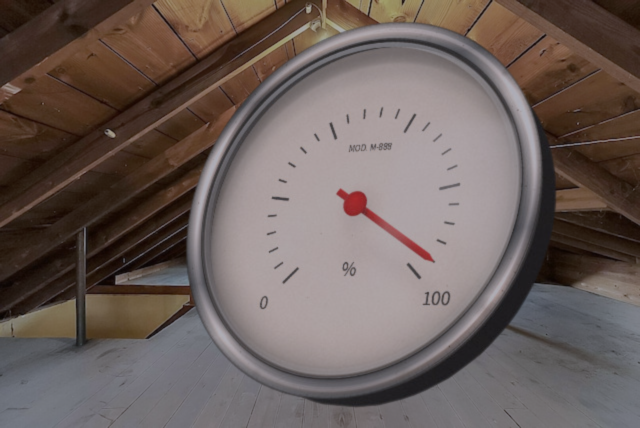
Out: 96,%
